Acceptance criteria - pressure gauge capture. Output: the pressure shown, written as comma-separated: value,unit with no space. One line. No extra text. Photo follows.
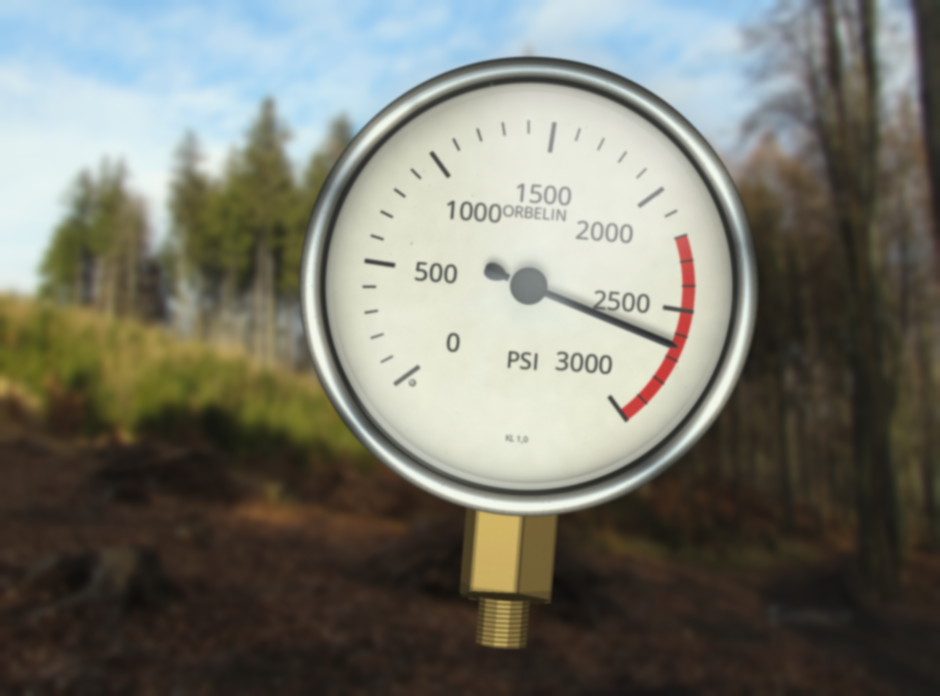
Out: 2650,psi
